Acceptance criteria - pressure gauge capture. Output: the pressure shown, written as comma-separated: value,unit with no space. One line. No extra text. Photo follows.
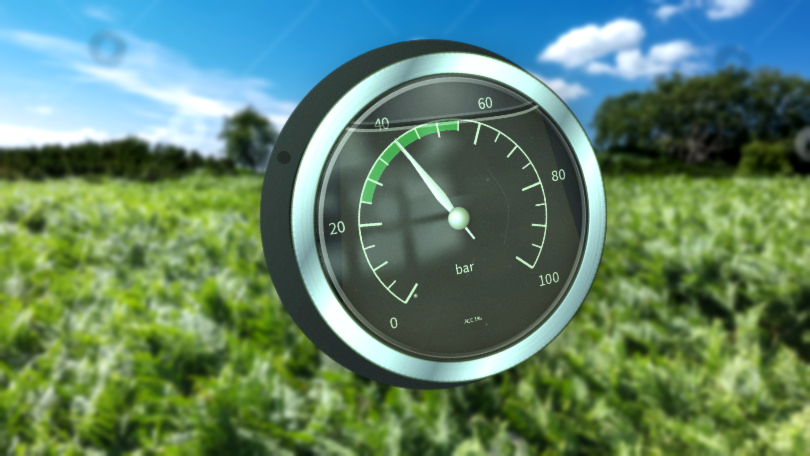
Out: 40,bar
